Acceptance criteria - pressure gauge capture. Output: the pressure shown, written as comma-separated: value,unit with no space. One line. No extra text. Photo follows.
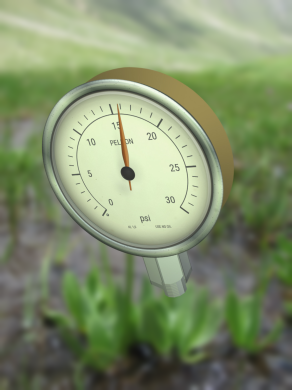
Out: 16,psi
